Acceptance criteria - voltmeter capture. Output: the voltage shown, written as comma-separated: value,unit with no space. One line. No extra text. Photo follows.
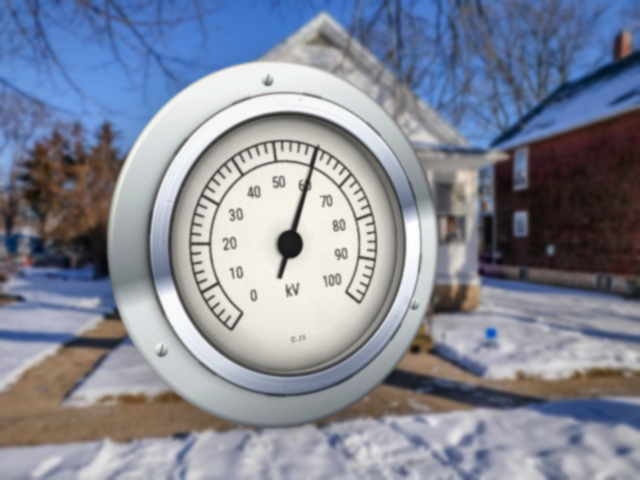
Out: 60,kV
